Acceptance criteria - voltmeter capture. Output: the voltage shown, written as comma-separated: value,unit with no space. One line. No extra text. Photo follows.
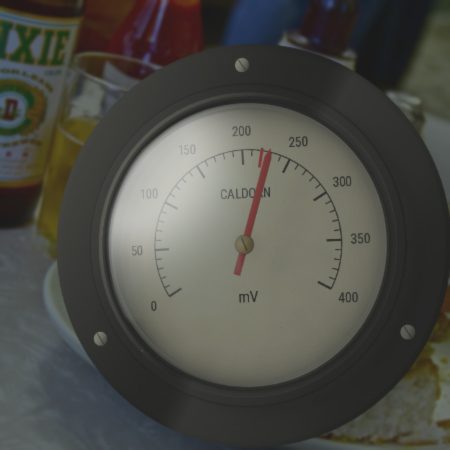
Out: 230,mV
